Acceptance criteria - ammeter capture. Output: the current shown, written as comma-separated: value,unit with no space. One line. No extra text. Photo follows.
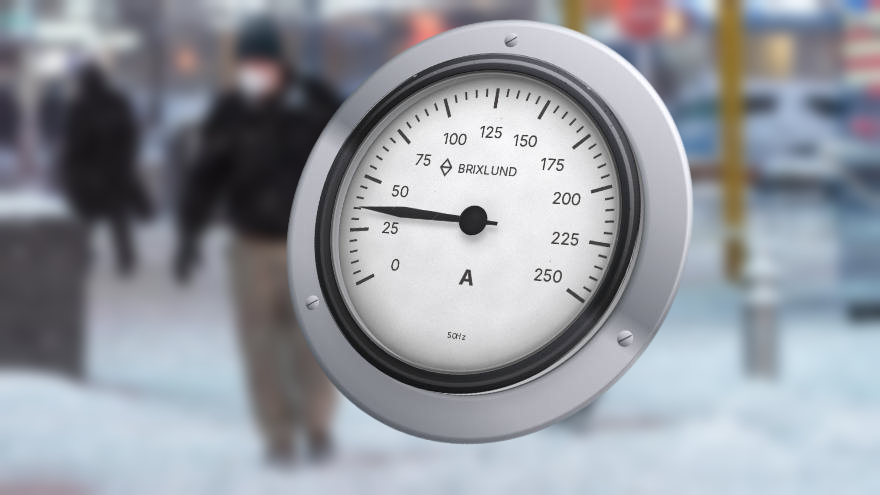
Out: 35,A
